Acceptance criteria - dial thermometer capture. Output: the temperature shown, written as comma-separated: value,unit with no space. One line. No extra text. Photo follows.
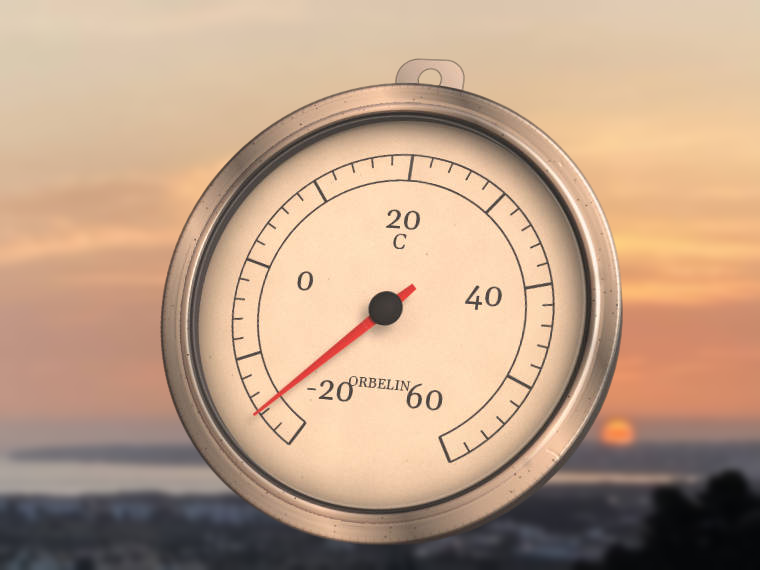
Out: -16,°C
